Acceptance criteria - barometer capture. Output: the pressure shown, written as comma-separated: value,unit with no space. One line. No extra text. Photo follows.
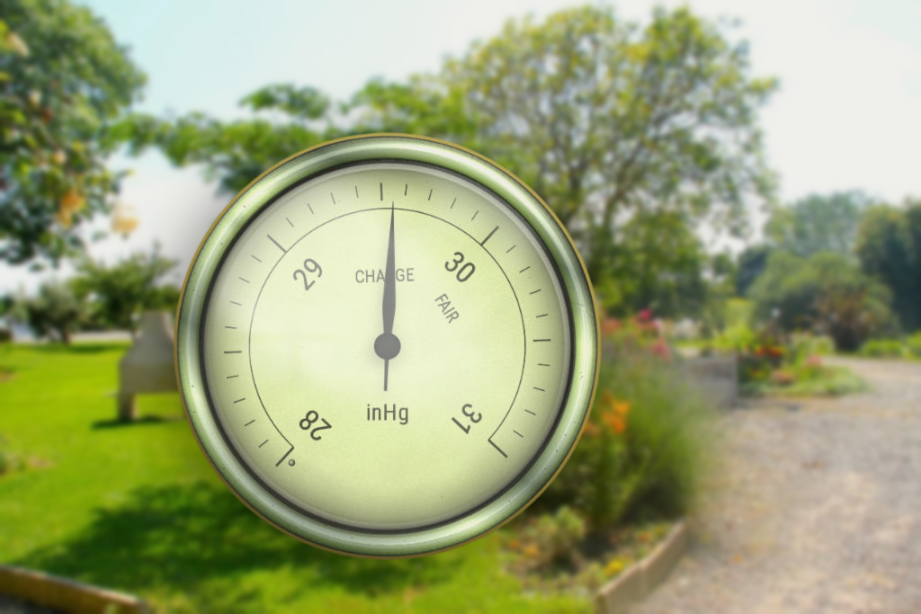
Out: 29.55,inHg
